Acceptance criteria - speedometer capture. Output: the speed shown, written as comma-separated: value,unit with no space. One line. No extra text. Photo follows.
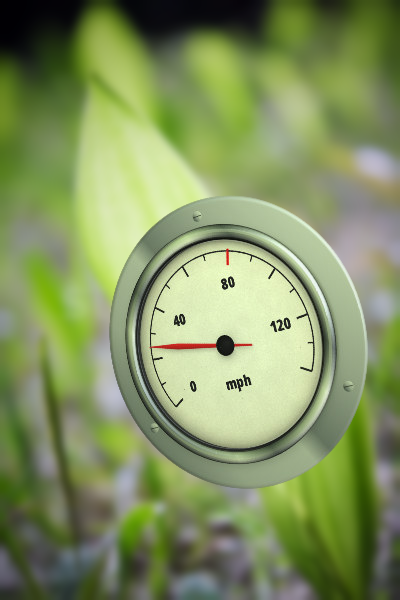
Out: 25,mph
